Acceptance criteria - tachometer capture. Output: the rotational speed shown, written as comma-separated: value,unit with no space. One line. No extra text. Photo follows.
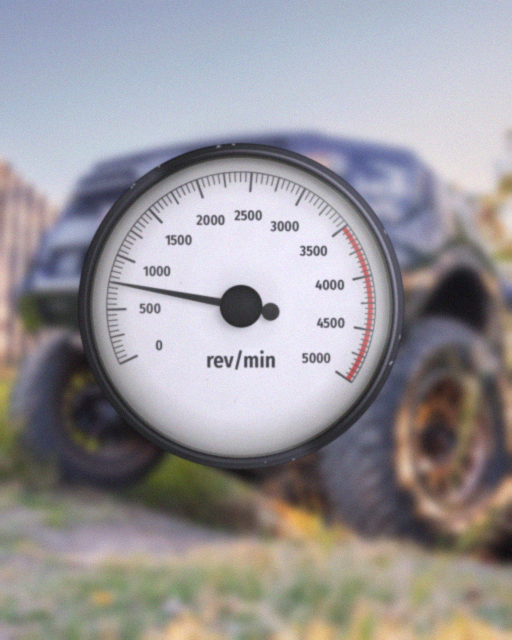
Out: 750,rpm
